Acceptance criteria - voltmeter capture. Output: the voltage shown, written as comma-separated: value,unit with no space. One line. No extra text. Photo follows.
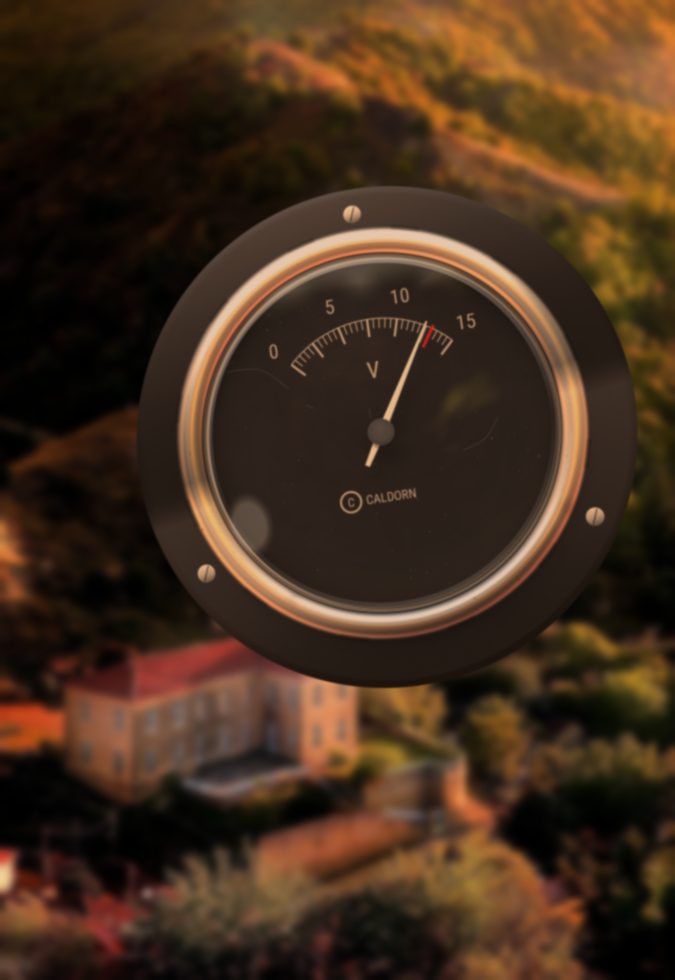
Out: 12.5,V
